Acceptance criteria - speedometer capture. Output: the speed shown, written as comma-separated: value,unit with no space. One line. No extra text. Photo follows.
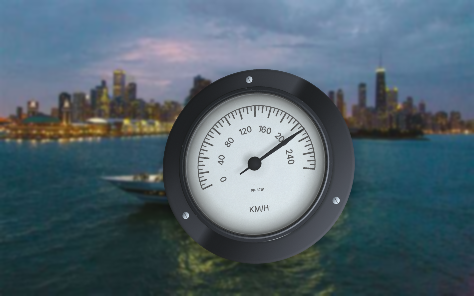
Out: 210,km/h
